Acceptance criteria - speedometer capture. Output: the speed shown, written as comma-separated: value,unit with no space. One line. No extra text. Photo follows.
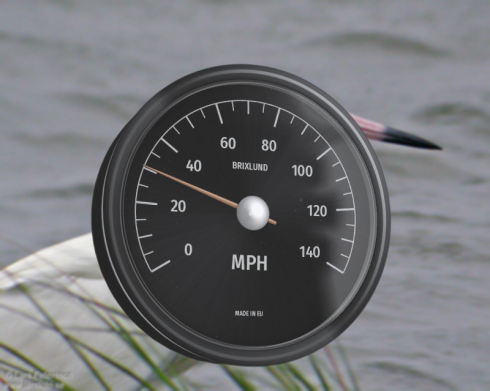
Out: 30,mph
